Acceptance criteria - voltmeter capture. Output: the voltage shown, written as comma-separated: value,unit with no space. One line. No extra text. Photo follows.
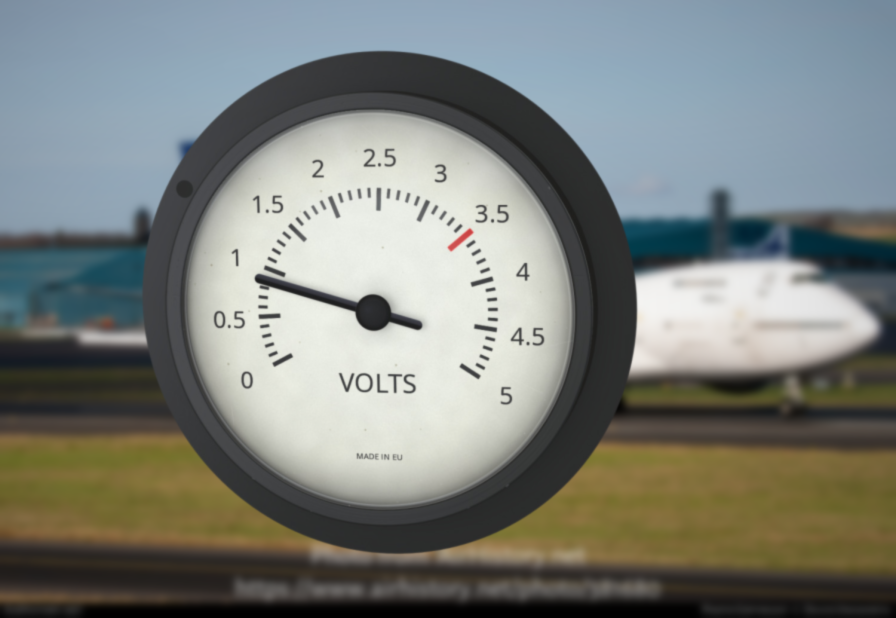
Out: 0.9,V
